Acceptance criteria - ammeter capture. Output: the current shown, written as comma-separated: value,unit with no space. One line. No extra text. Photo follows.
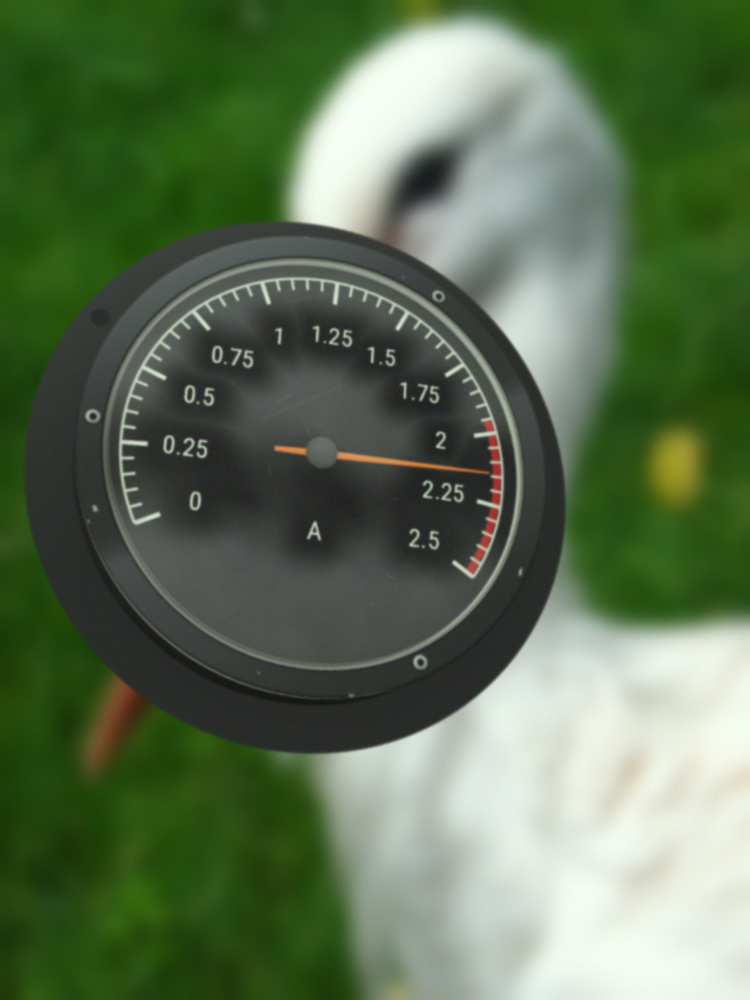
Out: 2.15,A
